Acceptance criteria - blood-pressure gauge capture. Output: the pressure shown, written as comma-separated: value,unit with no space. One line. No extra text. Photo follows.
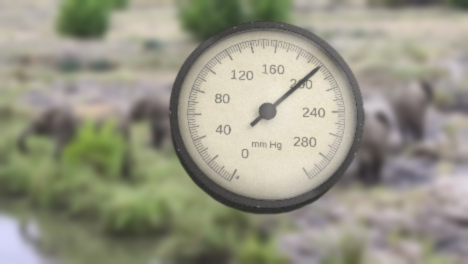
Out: 200,mmHg
